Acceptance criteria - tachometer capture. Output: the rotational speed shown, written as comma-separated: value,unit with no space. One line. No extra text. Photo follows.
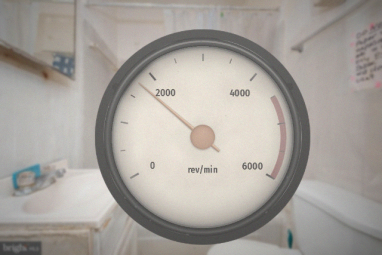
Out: 1750,rpm
